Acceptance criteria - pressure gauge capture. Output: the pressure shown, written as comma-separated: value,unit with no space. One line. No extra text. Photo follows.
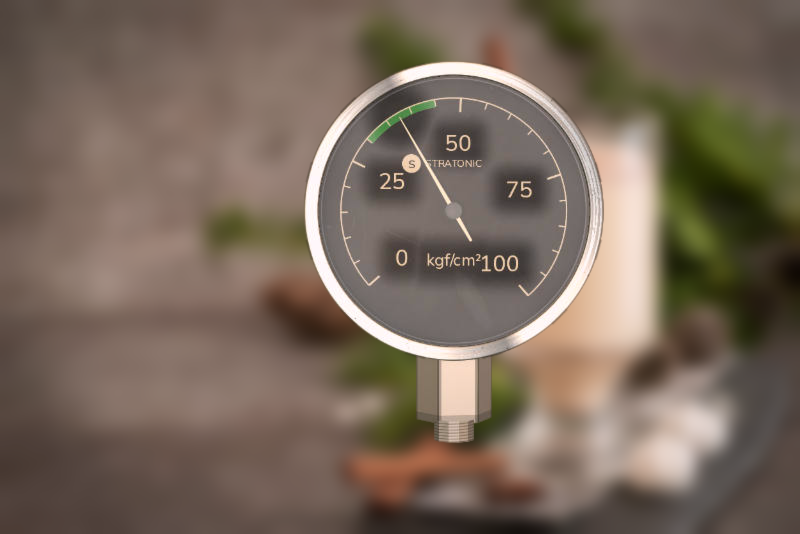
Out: 37.5,kg/cm²
